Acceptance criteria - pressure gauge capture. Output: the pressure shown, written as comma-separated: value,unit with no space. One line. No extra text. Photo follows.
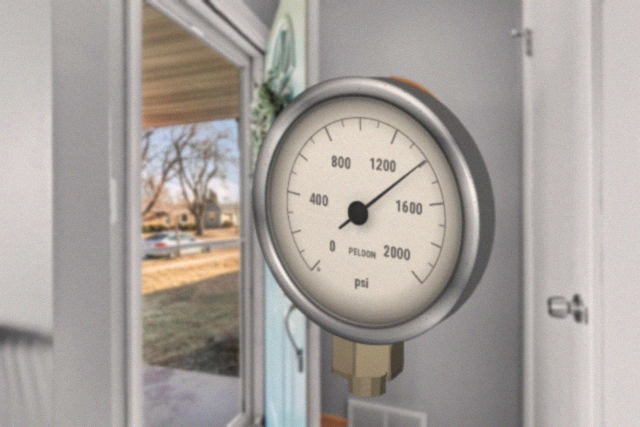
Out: 1400,psi
